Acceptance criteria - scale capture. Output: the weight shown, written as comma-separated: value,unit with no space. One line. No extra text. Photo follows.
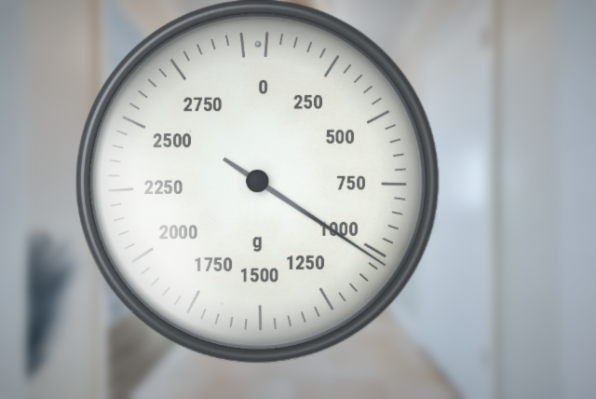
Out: 1025,g
